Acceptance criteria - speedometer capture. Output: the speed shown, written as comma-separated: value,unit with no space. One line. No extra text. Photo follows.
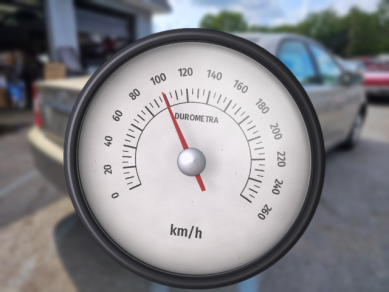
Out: 100,km/h
